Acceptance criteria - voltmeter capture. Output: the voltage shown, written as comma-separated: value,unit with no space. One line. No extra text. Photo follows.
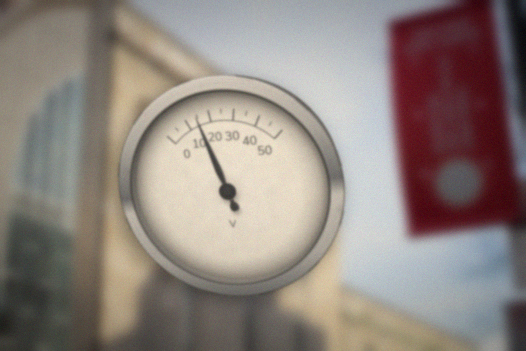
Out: 15,V
